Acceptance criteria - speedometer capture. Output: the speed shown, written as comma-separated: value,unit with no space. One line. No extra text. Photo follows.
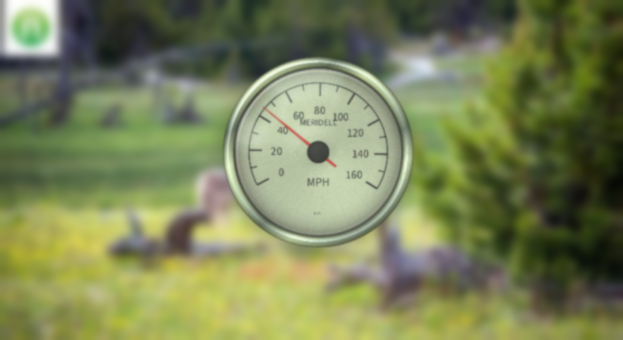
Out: 45,mph
